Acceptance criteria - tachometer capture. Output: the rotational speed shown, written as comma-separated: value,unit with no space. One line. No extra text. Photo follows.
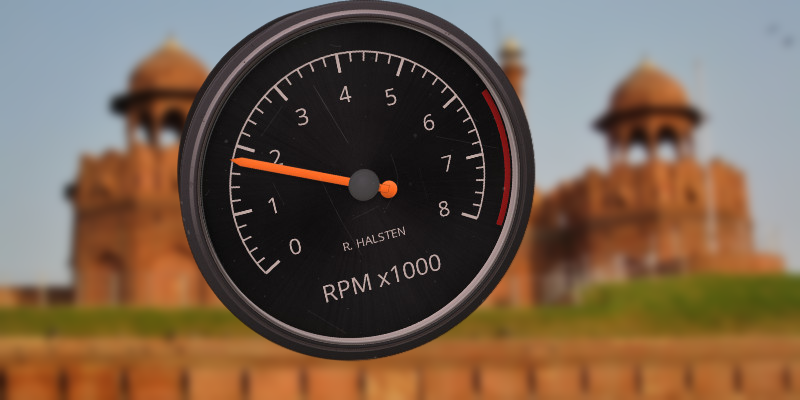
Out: 1800,rpm
